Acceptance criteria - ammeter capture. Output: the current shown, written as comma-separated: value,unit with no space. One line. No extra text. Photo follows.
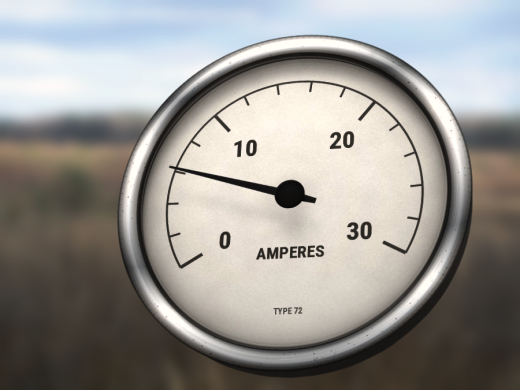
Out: 6,A
